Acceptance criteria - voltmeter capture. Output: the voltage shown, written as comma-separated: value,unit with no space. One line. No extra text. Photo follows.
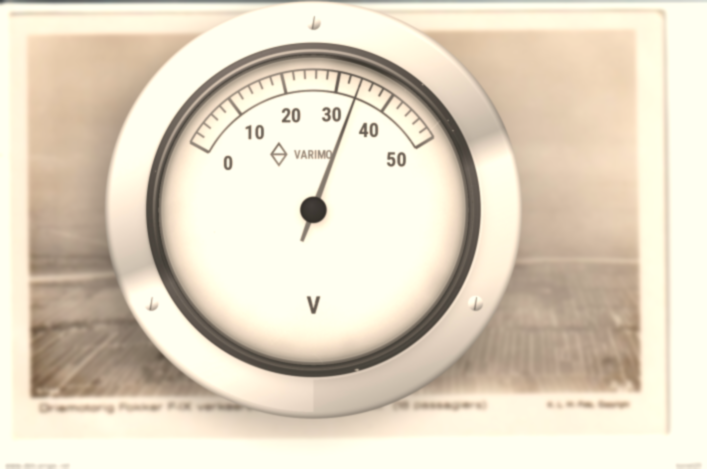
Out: 34,V
